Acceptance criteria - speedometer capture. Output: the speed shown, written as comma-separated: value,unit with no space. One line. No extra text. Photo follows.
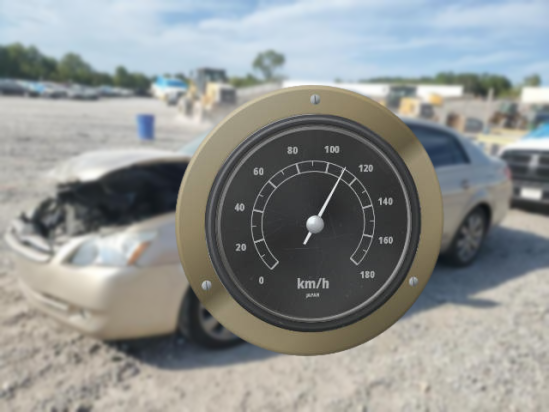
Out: 110,km/h
